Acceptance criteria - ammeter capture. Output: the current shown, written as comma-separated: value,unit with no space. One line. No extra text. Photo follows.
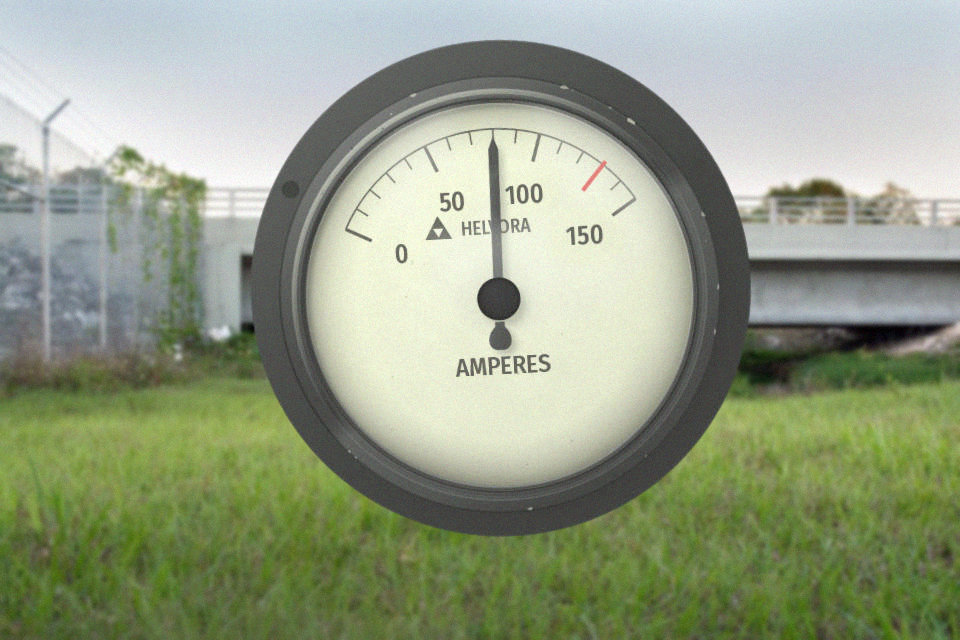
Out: 80,A
